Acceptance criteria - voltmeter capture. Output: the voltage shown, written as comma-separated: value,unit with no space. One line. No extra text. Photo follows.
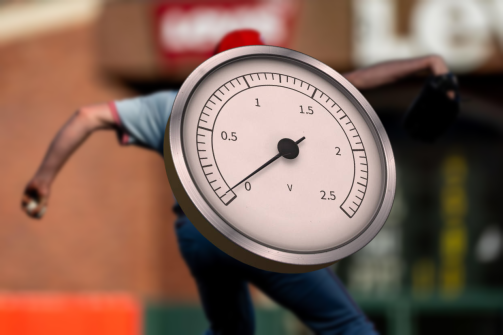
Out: 0.05,V
